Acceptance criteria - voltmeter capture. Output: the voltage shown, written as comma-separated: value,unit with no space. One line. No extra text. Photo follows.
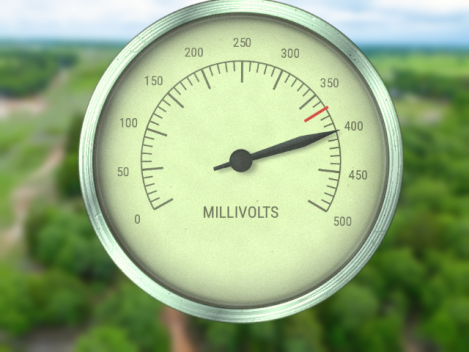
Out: 400,mV
